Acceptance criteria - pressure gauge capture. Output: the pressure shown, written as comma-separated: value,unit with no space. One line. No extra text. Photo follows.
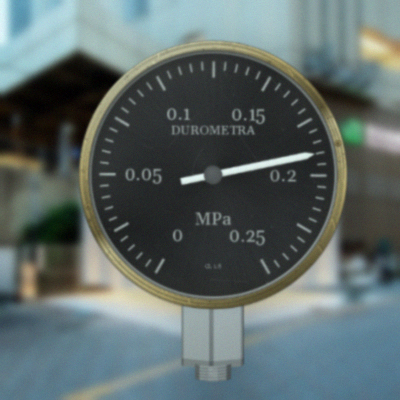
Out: 0.19,MPa
